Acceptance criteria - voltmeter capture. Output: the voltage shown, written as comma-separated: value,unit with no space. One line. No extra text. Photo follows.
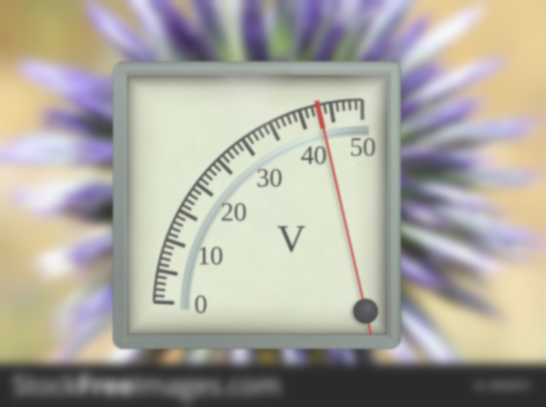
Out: 43,V
